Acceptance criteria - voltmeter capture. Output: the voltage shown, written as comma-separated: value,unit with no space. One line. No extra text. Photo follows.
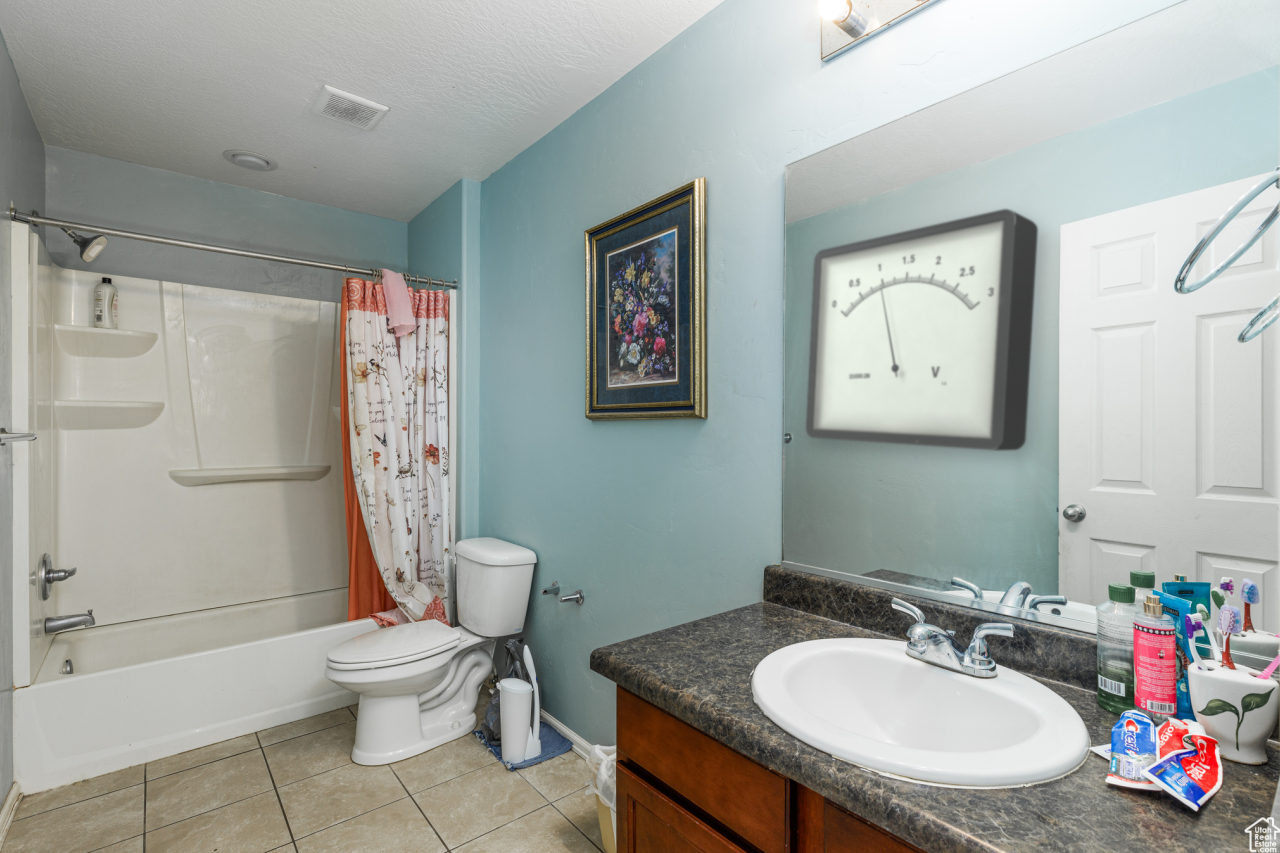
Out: 1,V
